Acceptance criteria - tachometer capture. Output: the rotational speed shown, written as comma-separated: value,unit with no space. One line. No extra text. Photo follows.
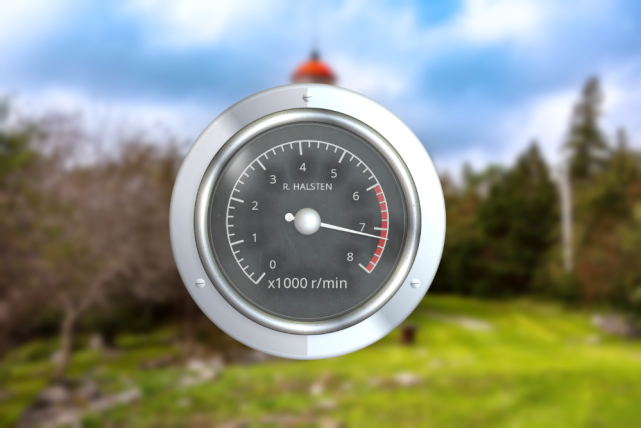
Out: 7200,rpm
